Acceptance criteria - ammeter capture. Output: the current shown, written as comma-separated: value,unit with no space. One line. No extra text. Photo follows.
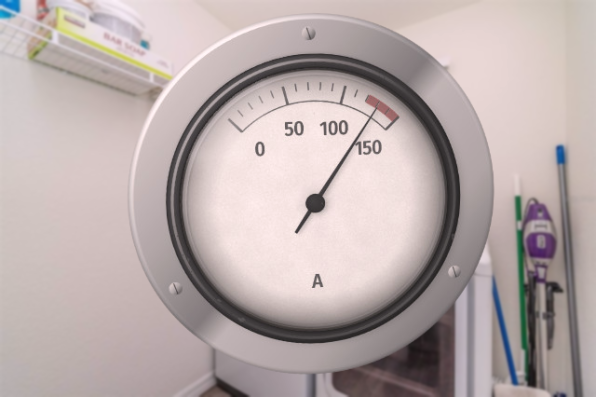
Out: 130,A
